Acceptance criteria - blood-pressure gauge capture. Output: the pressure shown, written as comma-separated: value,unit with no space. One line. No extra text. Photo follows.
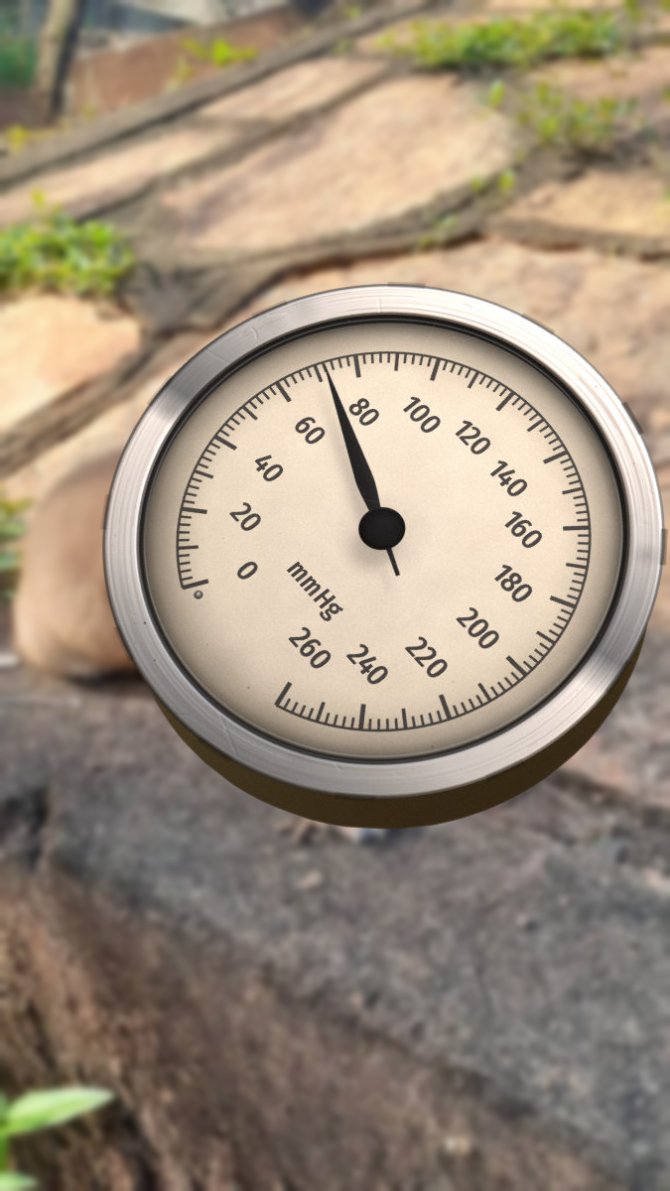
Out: 72,mmHg
